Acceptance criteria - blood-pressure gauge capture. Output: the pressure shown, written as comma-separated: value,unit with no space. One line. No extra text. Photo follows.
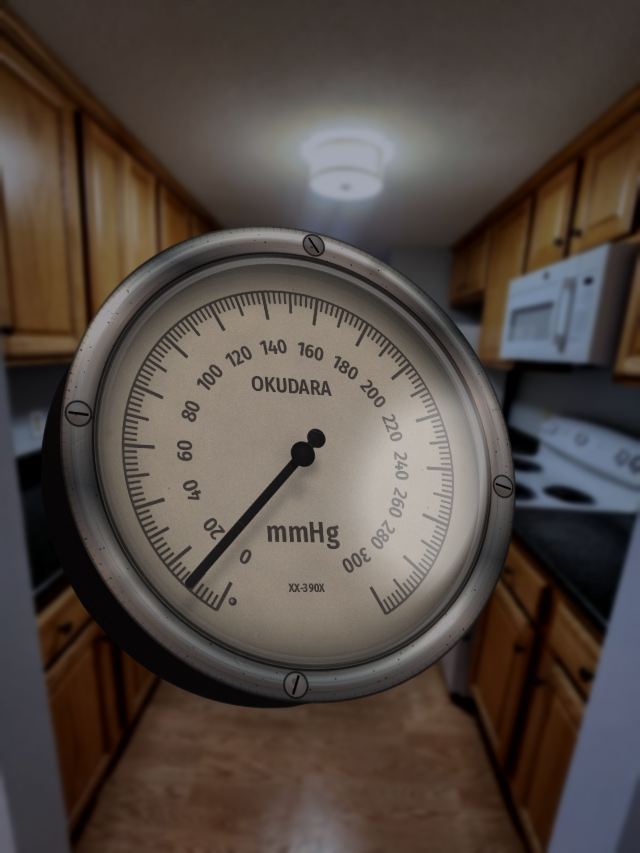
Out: 12,mmHg
